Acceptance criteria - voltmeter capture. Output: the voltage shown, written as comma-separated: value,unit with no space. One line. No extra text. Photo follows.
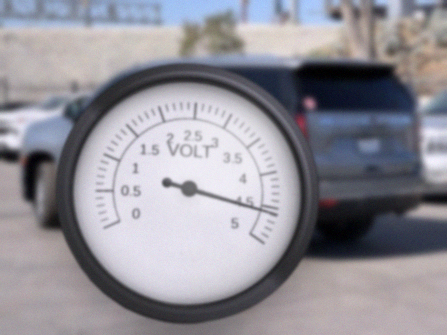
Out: 4.6,V
